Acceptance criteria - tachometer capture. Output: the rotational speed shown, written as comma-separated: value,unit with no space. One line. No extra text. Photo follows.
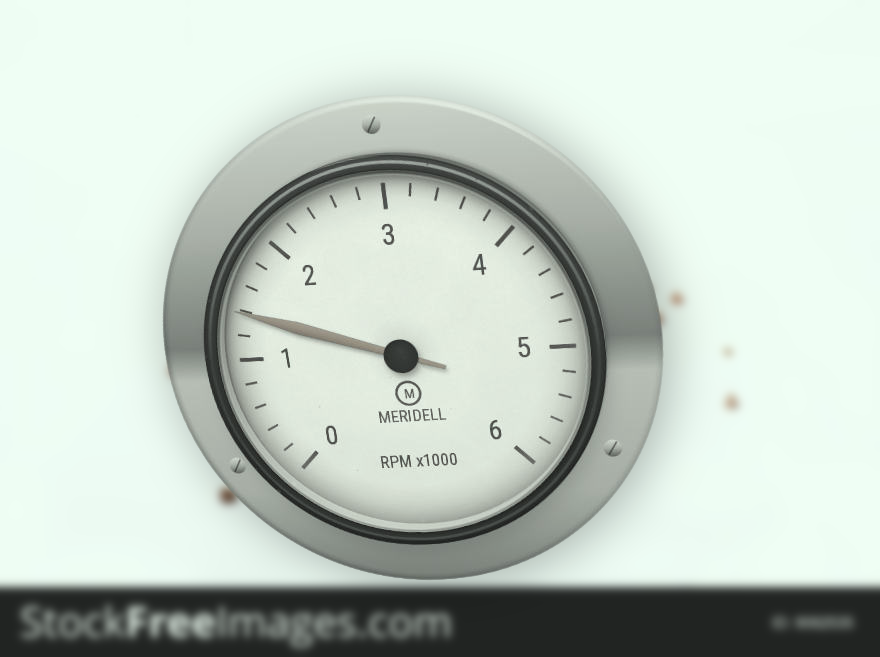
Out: 1400,rpm
